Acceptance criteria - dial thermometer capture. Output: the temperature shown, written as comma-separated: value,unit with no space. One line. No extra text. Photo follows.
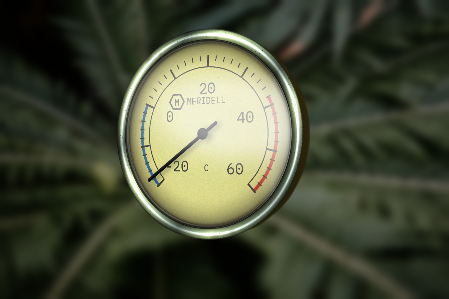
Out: -18,°C
